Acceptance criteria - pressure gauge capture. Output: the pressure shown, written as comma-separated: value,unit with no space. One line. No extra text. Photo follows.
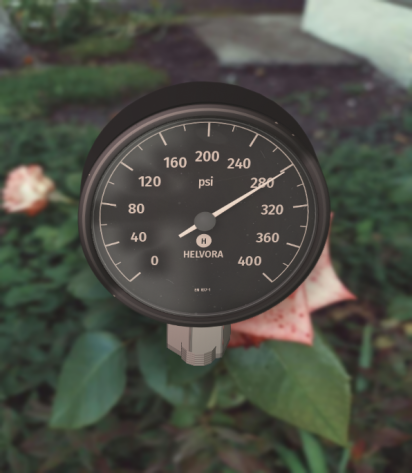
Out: 280,psi
